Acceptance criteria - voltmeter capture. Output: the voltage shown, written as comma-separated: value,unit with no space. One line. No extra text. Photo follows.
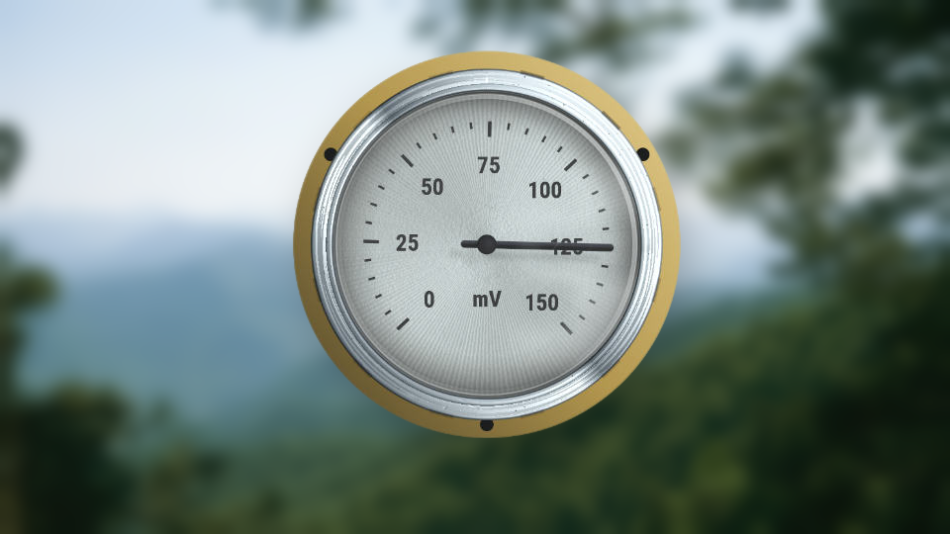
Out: 125,mV
